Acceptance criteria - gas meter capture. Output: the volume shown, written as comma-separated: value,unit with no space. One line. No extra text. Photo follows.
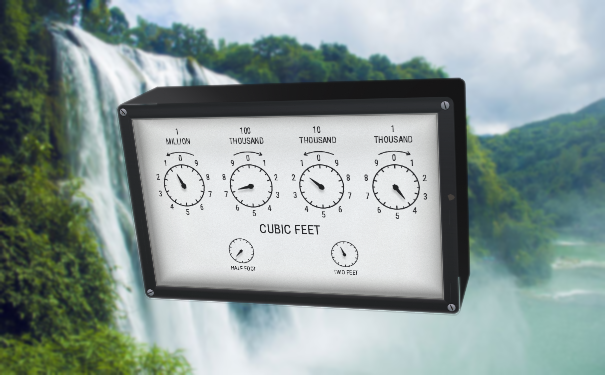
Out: 71400,ft³
